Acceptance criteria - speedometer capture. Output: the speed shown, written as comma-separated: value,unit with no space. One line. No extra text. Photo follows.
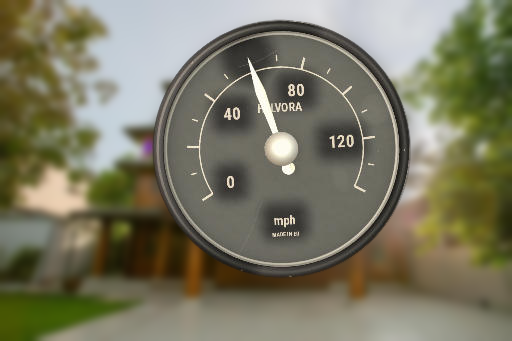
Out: 60,mph
